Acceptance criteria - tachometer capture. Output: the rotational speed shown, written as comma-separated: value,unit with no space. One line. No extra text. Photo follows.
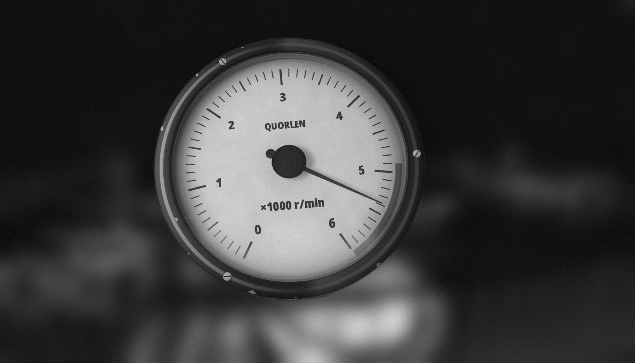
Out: 5400,rpm
